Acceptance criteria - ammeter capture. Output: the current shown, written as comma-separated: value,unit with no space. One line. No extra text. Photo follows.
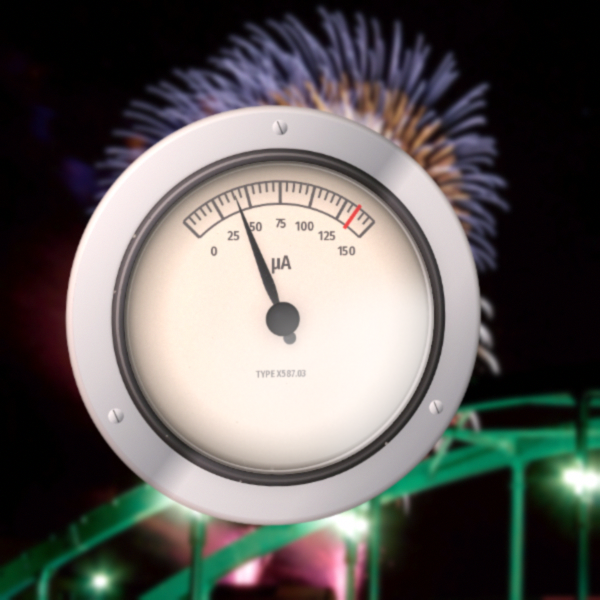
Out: 40,µA
